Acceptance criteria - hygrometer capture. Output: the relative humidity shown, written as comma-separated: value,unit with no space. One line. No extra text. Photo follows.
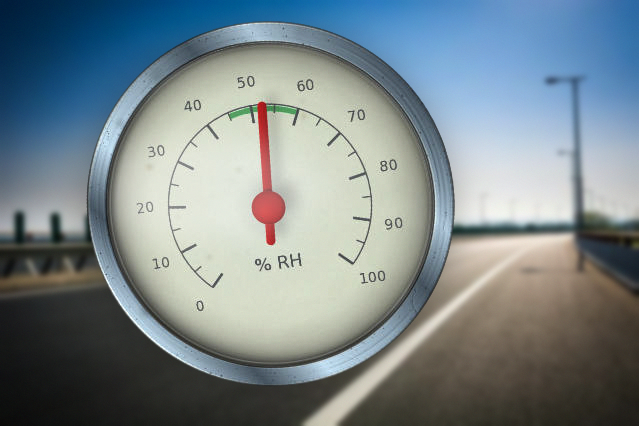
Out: 52.5,%
